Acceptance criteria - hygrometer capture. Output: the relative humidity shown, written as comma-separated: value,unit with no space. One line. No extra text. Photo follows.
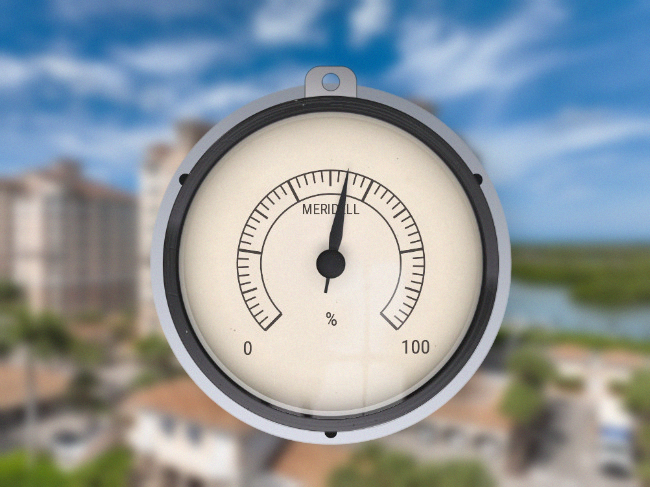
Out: 54,%
